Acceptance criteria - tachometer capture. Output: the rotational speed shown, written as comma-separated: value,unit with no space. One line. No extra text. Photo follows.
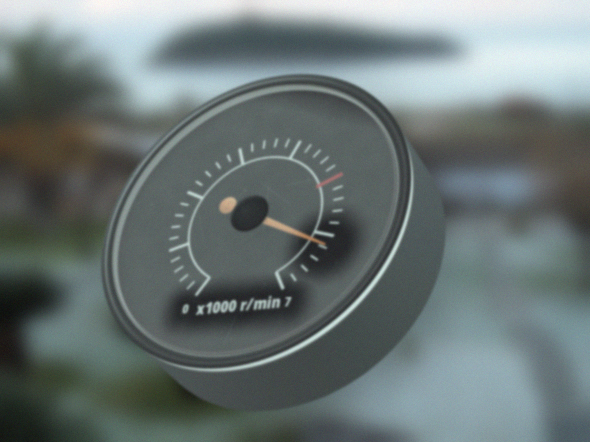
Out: 6200,rpm
